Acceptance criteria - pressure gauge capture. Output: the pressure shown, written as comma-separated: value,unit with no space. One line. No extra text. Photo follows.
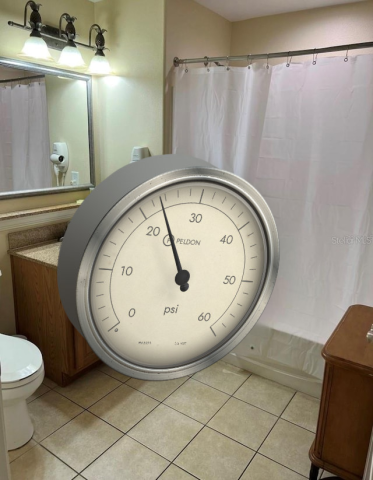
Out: 23,psi
